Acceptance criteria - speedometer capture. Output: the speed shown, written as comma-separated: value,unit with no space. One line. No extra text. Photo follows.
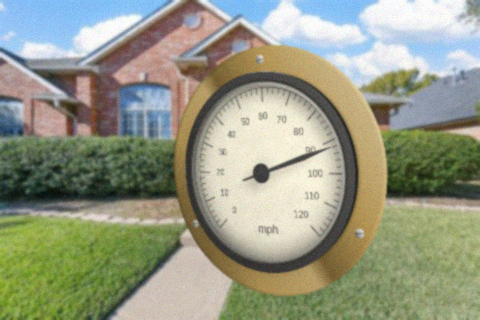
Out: 92,mph
